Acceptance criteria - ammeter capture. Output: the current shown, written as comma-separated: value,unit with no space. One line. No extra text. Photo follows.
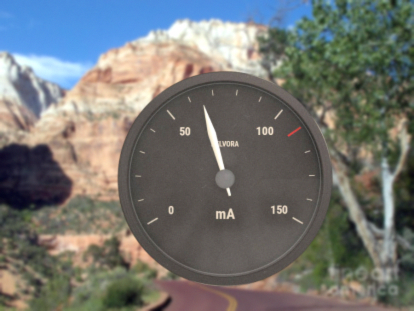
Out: 65,mA
